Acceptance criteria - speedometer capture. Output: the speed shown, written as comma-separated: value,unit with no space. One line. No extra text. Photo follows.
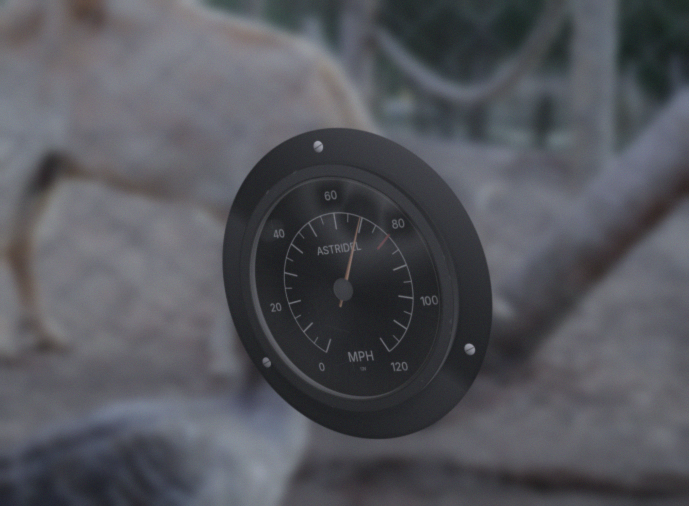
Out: 70,mph
